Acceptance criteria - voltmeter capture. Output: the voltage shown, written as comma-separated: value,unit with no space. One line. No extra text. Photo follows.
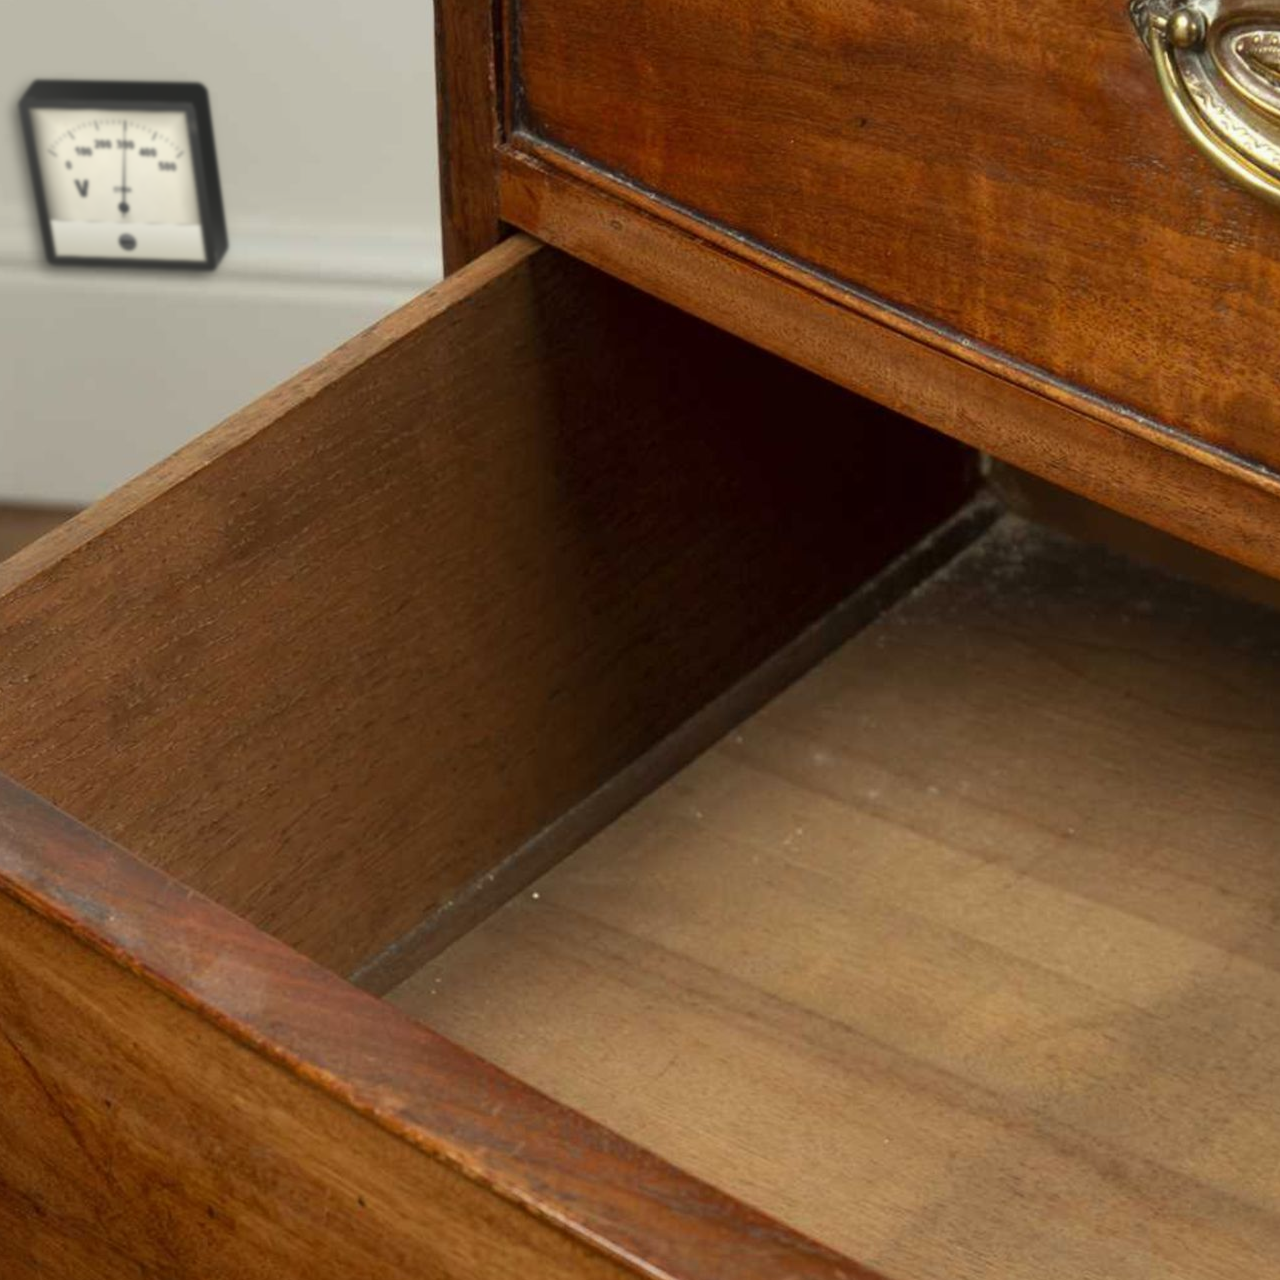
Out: 300,V
